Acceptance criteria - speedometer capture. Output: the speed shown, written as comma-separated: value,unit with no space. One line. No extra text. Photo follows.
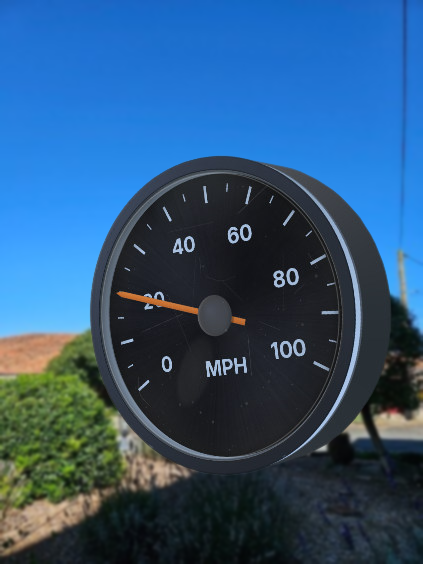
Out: 20,mph
